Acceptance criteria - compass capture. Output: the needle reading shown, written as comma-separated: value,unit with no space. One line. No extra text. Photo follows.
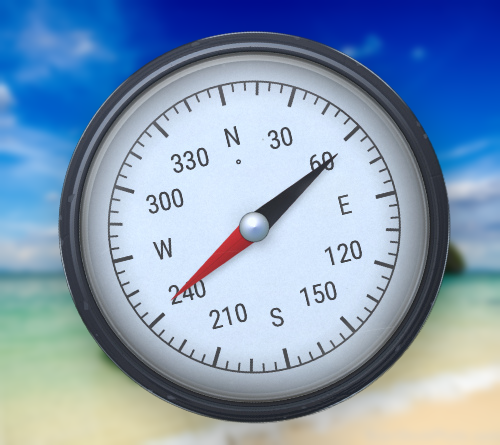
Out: 242.5,°
